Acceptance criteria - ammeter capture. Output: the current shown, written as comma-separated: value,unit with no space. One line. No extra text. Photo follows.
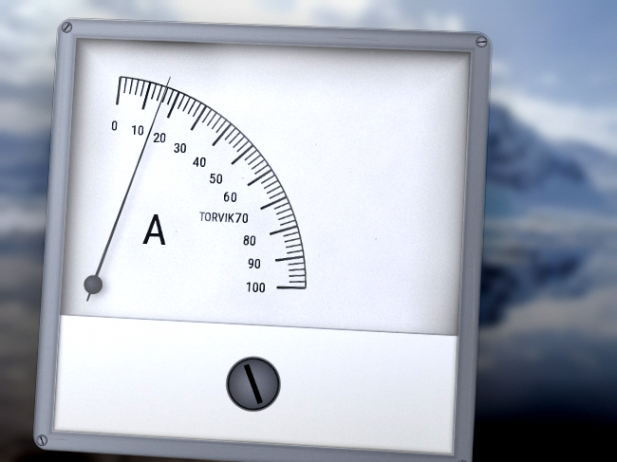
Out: 16,A
